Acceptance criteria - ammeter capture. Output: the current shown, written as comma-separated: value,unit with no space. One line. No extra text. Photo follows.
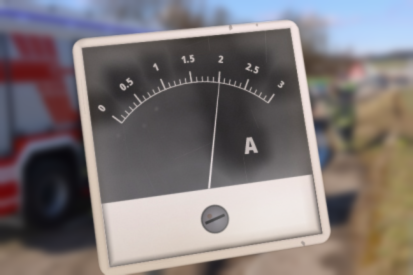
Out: 2,A
